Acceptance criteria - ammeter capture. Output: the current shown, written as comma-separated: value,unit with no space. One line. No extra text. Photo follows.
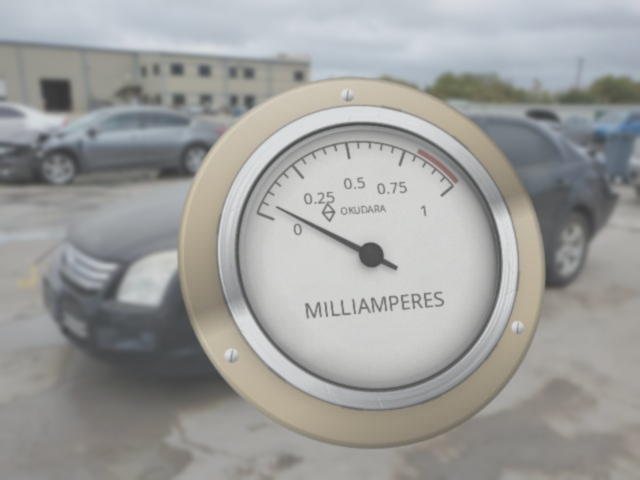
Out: 0.05,mA
